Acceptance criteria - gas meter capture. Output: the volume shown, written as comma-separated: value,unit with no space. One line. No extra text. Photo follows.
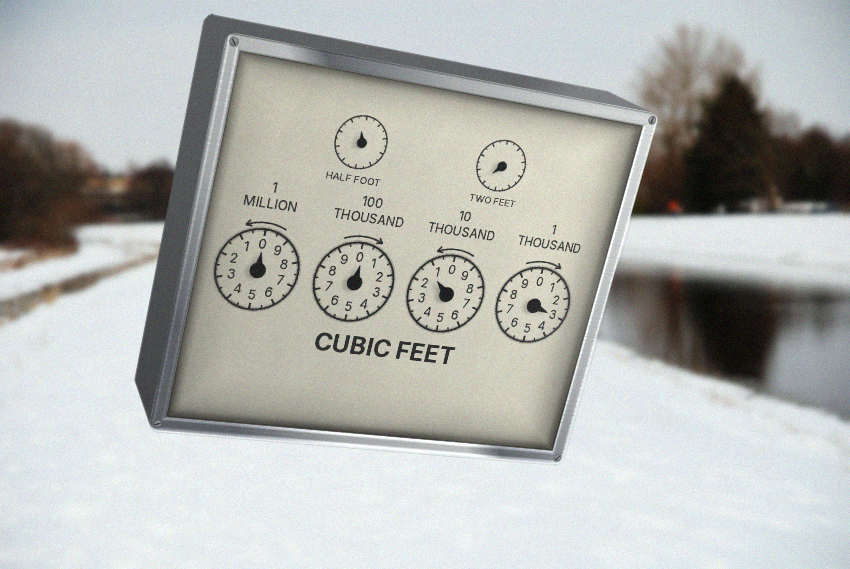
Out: 1300,ft³
